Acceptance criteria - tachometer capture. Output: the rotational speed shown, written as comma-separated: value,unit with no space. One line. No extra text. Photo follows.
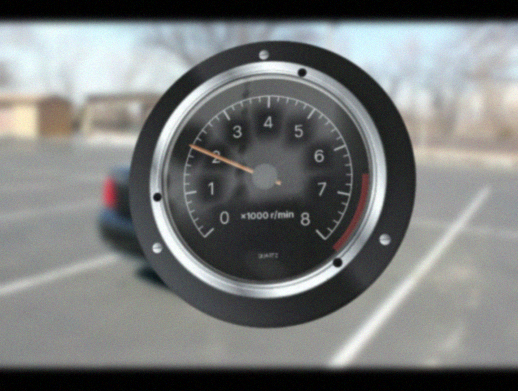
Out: 2000,rpm
